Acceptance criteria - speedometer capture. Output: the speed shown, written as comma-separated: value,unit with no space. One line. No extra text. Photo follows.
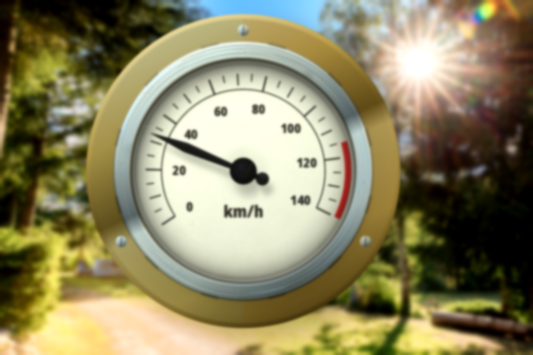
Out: 32.5,km/h
